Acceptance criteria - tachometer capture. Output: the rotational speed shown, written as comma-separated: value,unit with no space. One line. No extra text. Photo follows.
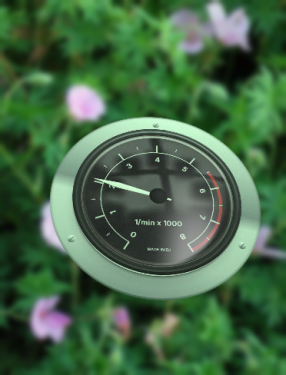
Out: 2000,rpm
